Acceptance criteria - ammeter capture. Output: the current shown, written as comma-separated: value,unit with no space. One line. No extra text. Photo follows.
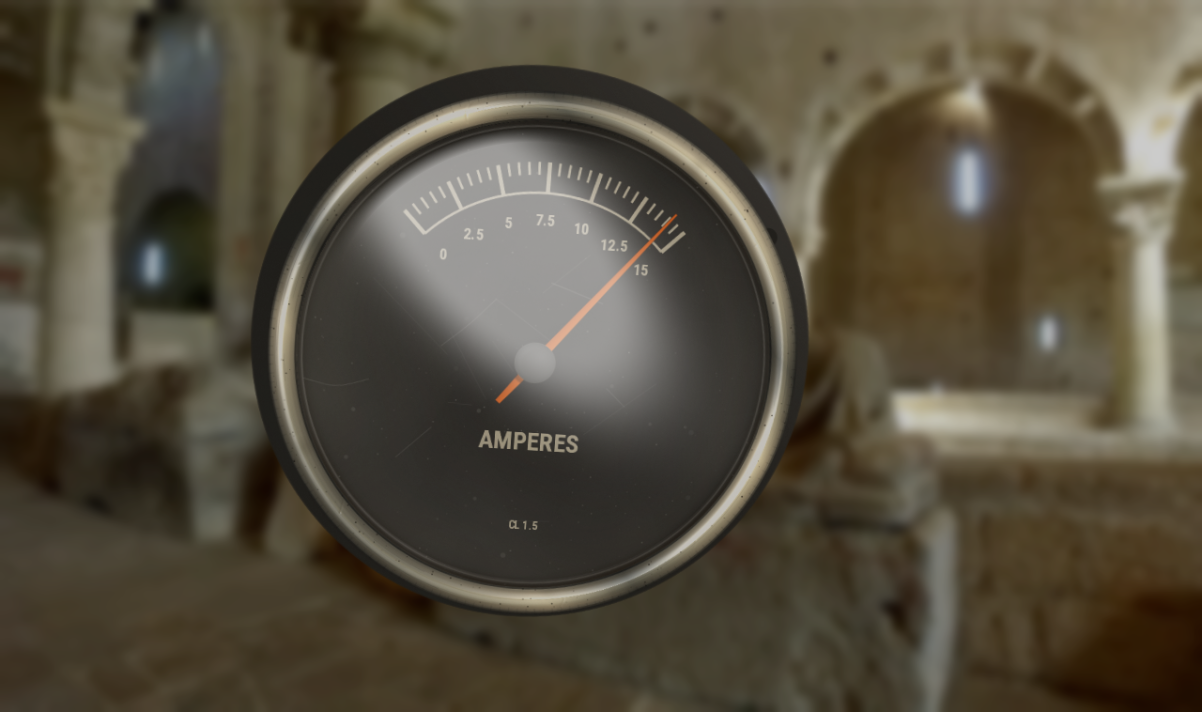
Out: 14,A
